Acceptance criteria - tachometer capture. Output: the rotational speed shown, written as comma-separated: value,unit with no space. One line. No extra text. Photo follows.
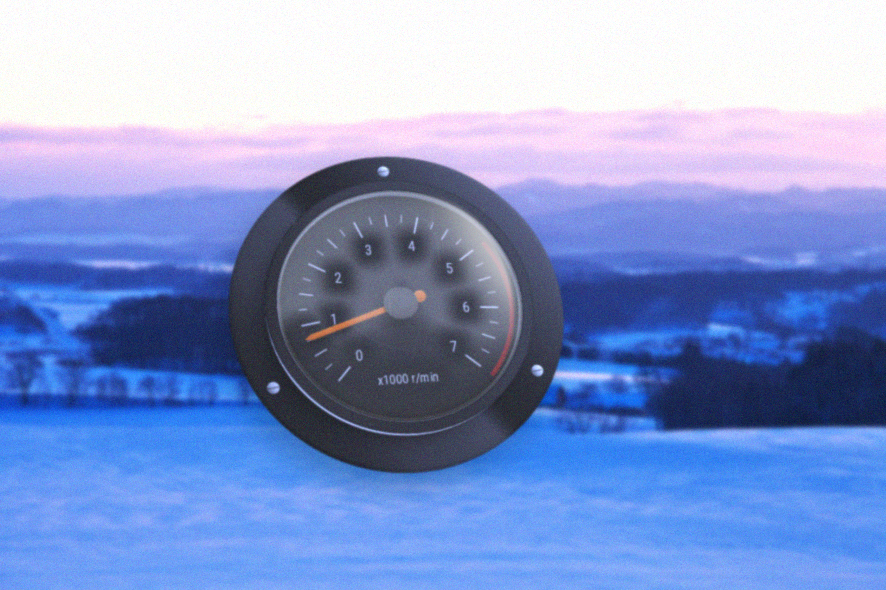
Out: 750,rpm
